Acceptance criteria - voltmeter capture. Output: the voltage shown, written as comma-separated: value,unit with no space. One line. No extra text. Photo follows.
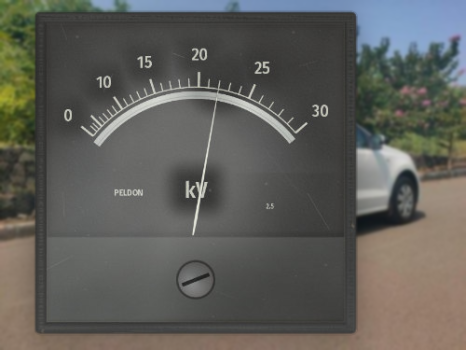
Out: 22,kV
